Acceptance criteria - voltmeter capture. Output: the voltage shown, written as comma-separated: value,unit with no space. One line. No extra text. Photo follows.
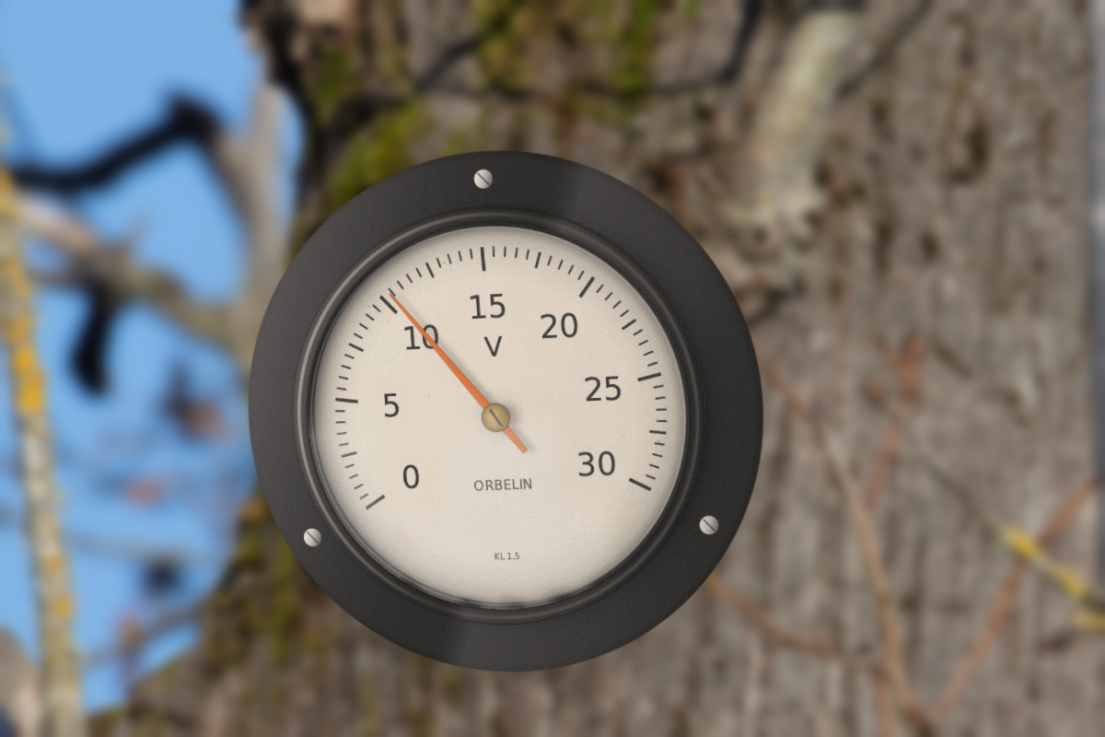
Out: 10.5,V
